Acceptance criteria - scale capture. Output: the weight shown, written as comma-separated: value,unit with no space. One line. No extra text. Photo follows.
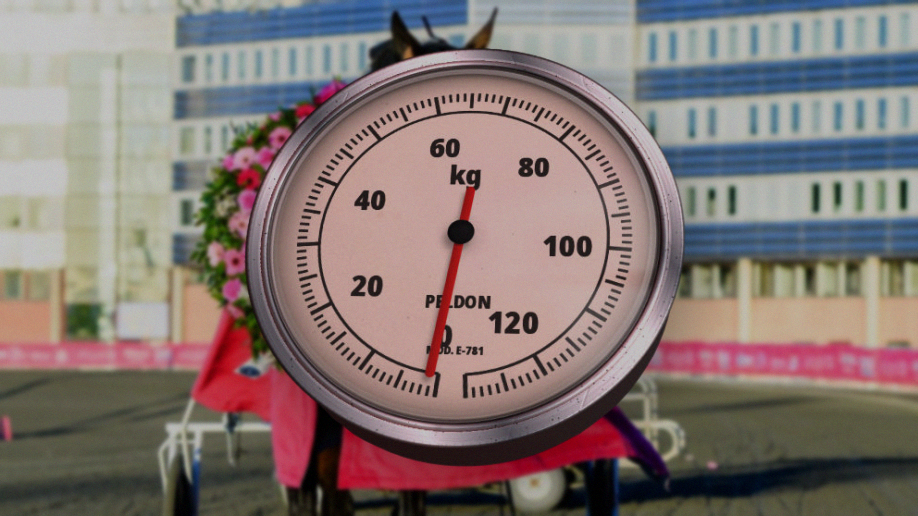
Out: 1,kg
